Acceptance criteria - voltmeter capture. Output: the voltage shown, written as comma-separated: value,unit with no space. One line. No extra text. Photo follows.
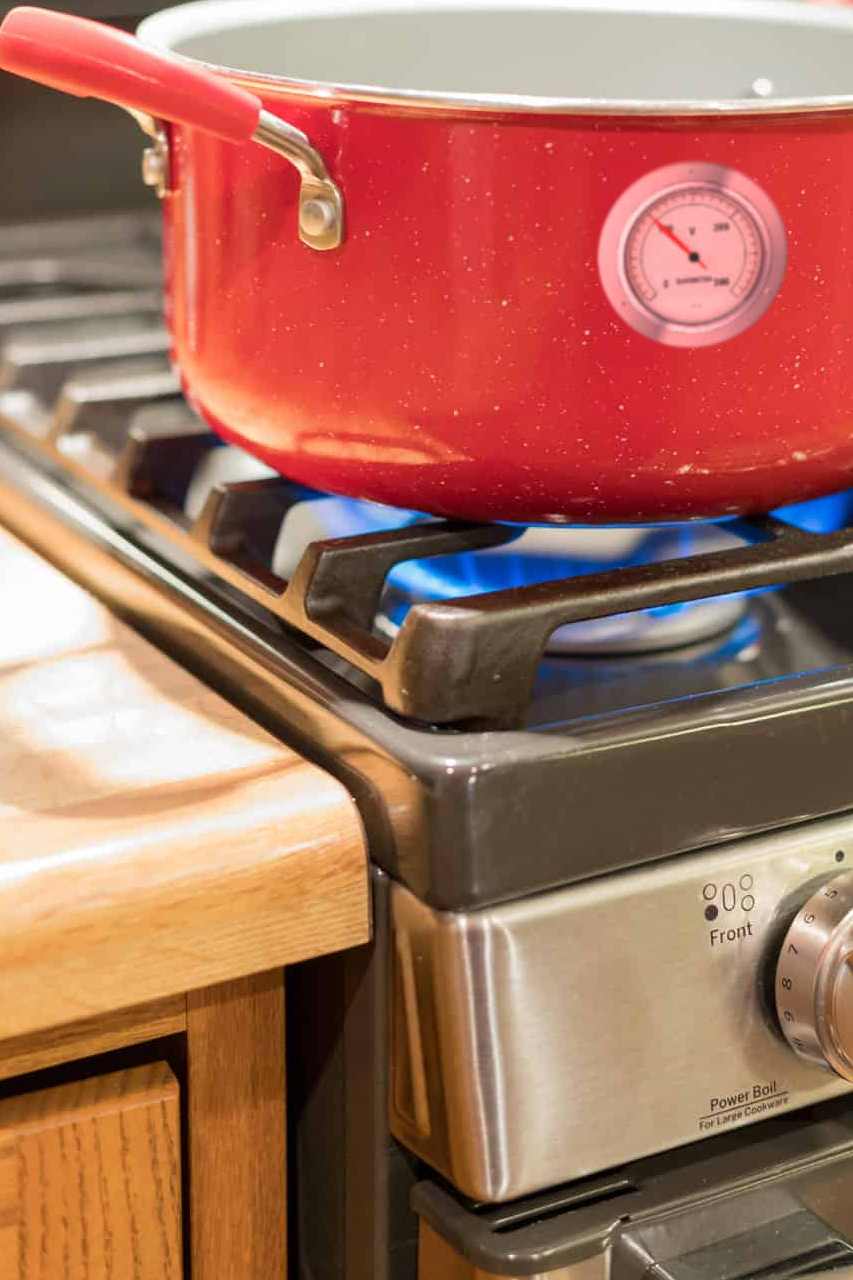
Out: 100,V
